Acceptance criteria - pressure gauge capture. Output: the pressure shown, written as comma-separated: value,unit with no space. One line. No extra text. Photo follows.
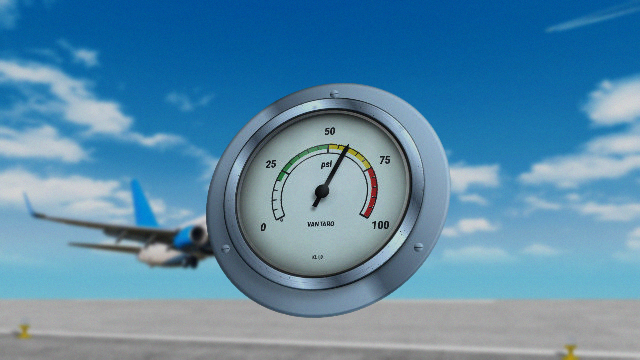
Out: 60,psi
